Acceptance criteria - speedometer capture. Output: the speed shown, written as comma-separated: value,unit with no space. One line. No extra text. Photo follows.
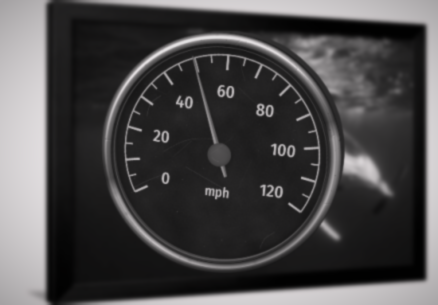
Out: 50,mph
